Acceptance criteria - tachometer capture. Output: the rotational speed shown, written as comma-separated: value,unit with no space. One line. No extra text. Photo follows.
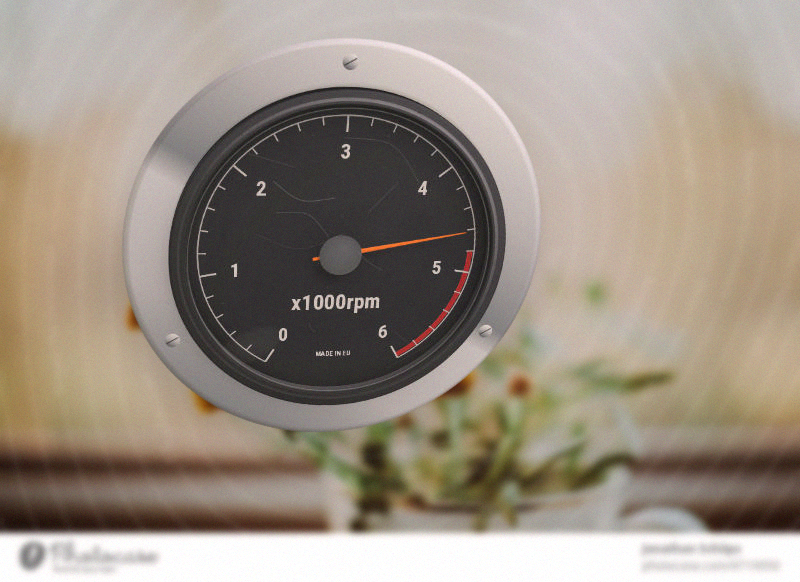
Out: 4600,rpm
